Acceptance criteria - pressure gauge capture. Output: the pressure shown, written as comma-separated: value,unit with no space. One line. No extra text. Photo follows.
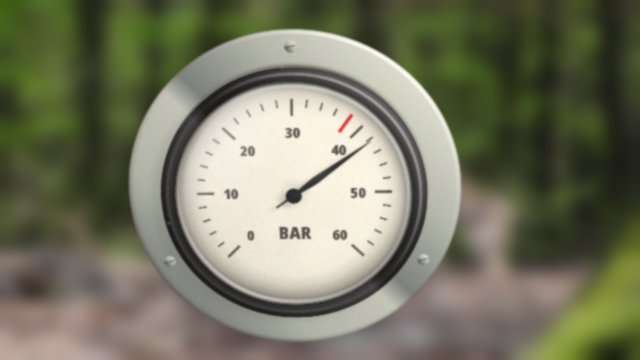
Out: 42,bar
